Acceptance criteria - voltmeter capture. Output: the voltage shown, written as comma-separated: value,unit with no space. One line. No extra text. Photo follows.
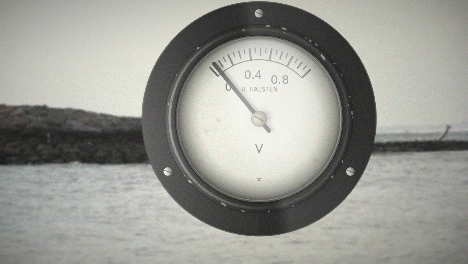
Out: 0.05,V
